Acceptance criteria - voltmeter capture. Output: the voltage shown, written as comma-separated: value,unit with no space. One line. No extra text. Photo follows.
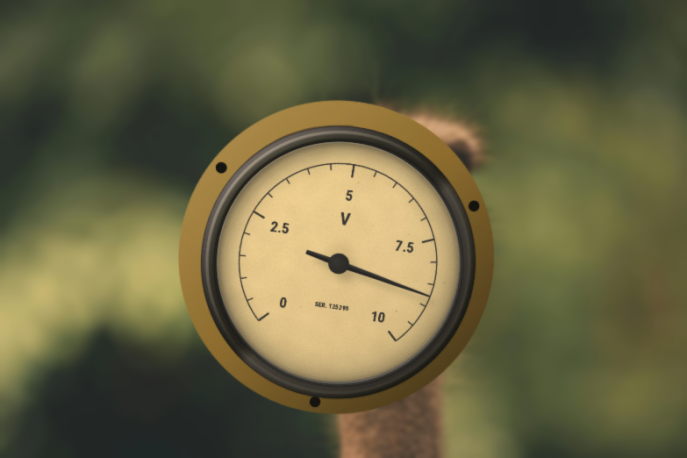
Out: 8.75,V
